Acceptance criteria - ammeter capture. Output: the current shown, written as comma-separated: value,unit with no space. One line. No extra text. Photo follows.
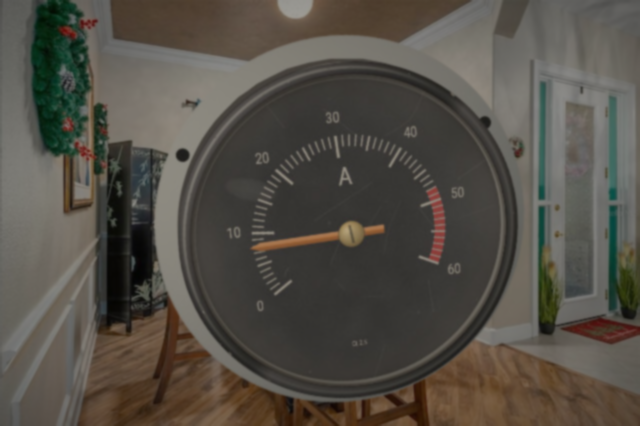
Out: 8,A
